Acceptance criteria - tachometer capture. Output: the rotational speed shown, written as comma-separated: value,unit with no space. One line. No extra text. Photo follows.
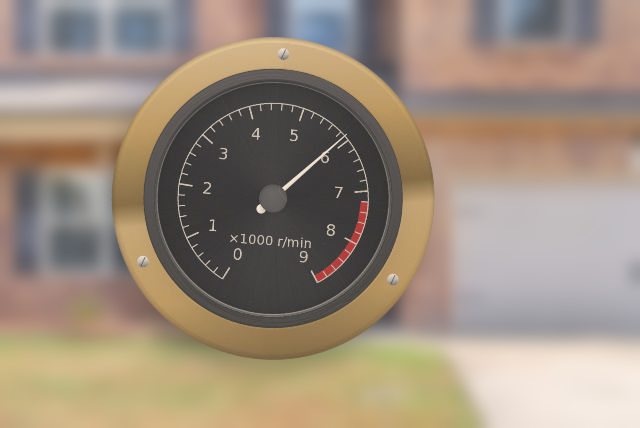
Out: 5900,rpm
